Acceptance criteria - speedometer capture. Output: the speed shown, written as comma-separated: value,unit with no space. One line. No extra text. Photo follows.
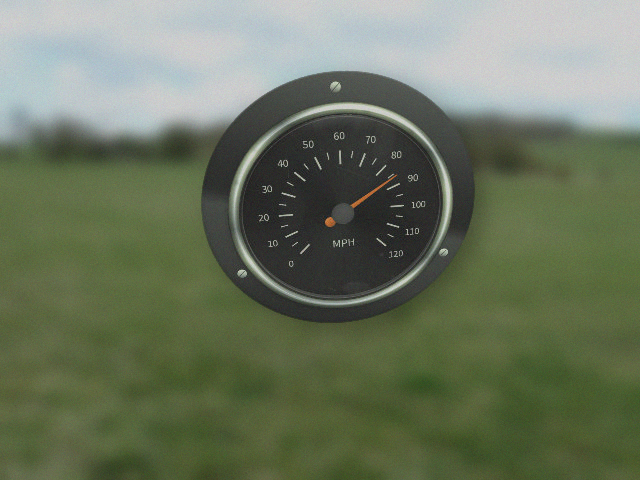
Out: 85,mph
